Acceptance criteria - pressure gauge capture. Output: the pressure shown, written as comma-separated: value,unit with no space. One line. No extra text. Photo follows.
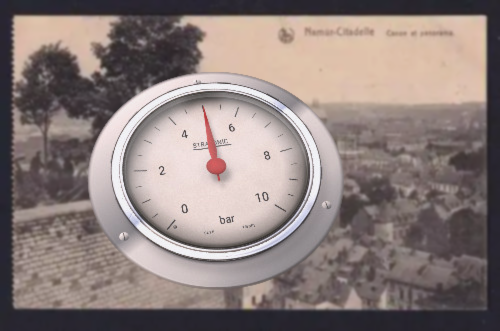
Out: 5,bar
